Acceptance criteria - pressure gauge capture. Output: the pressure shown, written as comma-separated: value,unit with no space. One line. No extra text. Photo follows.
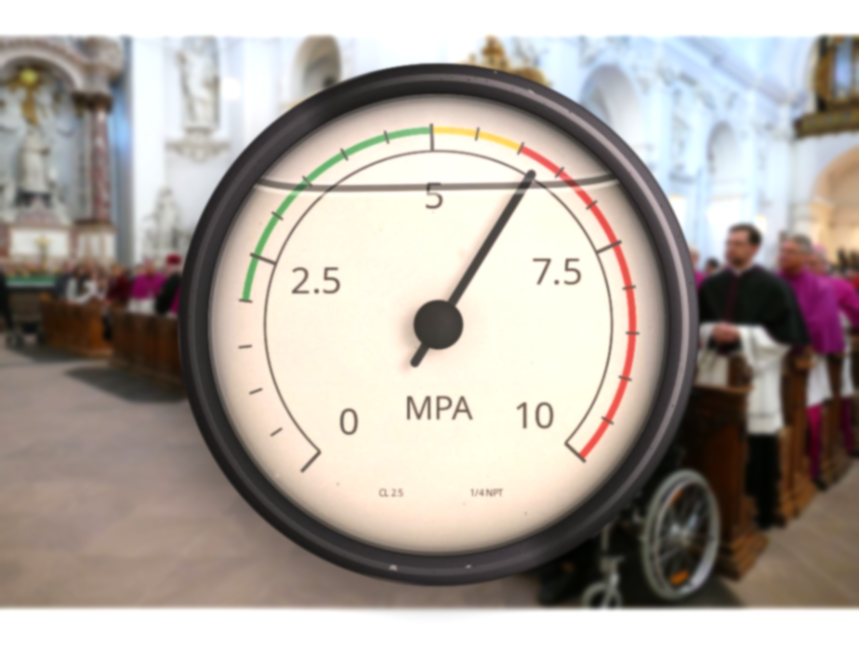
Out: 6.25,MPa
